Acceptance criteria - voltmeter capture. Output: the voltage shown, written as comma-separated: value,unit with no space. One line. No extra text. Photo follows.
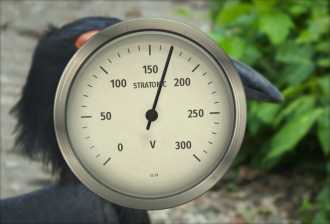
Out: 170,V
